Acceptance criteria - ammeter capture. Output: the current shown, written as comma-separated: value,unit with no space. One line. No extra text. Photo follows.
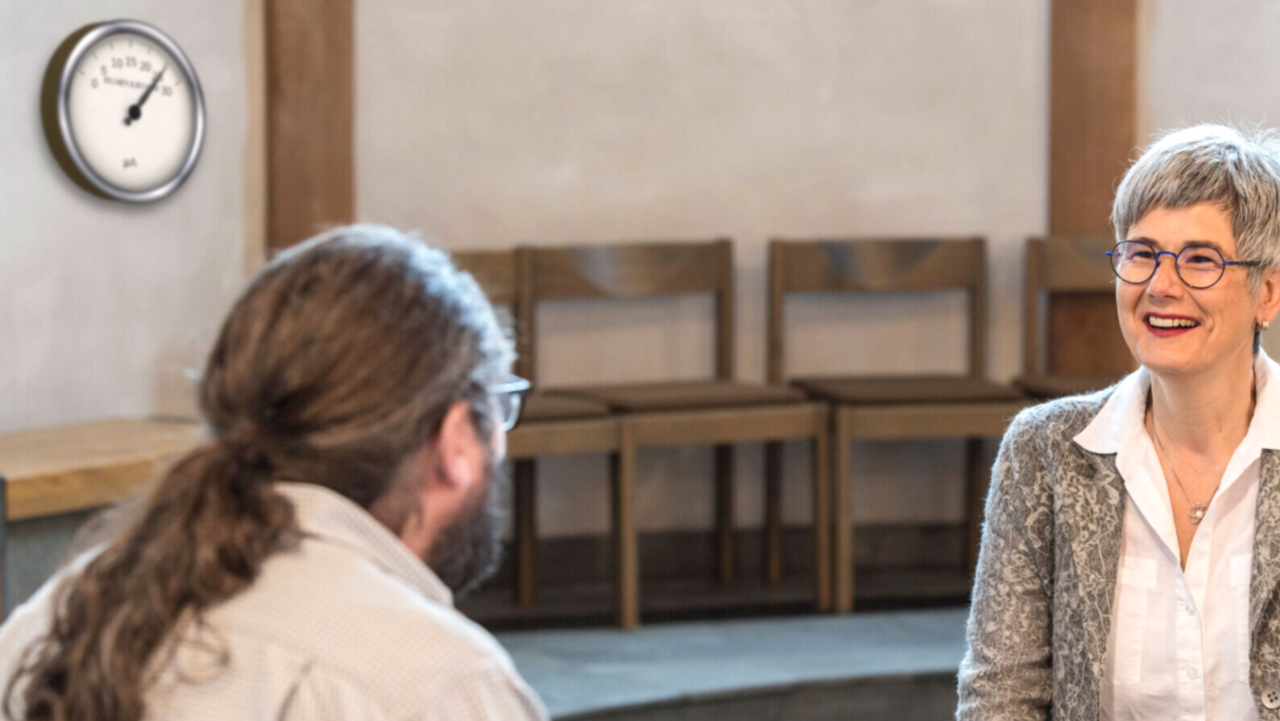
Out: 25,µA
